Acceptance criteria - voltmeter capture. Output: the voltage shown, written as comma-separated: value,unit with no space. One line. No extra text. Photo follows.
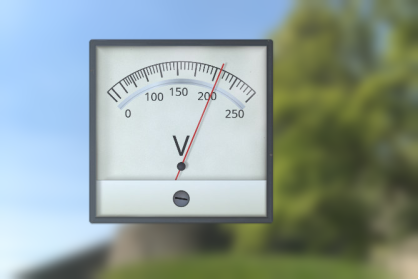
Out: 205,V
